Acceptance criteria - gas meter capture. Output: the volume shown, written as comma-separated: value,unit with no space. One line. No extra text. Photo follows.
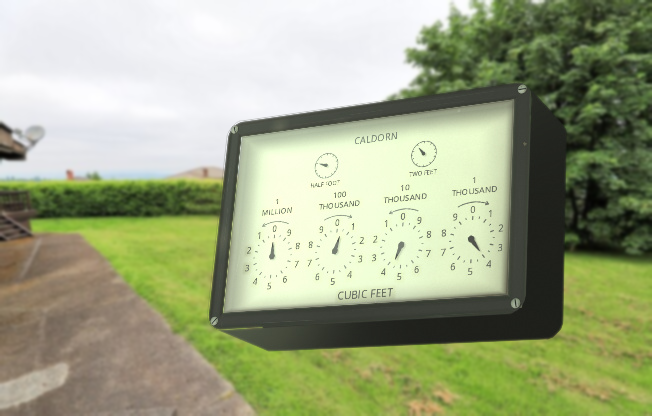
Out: 4400,ft³
